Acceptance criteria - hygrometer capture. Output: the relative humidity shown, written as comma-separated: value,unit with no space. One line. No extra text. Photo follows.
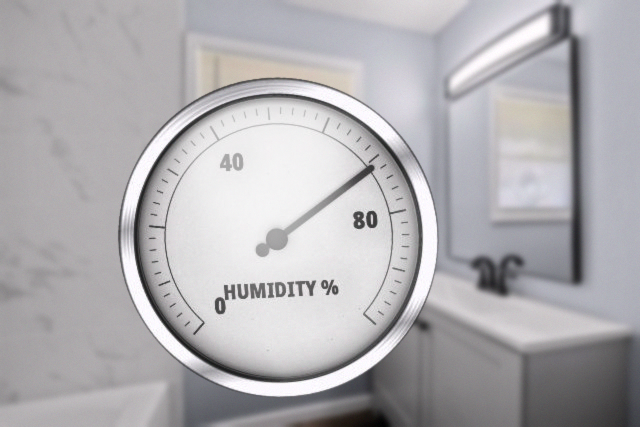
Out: 71,%
